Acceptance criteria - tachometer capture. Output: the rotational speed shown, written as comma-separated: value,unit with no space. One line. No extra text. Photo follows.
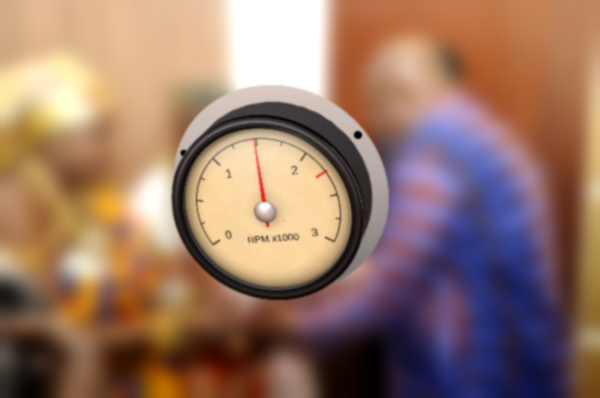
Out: 1500,rpm
